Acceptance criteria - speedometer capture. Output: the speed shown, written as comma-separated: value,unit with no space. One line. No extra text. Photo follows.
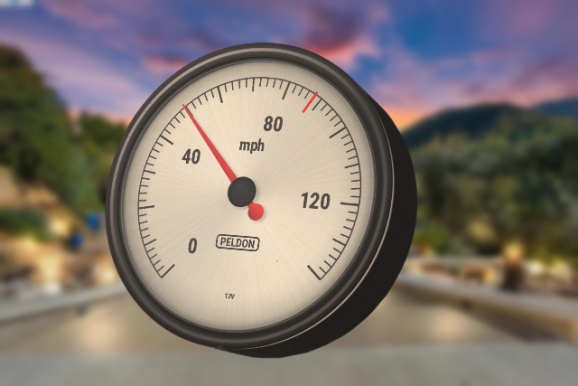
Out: 50,mph
